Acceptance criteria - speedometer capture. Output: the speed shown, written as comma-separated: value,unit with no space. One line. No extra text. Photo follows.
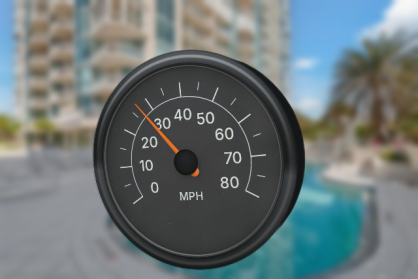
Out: 27.5,mph
